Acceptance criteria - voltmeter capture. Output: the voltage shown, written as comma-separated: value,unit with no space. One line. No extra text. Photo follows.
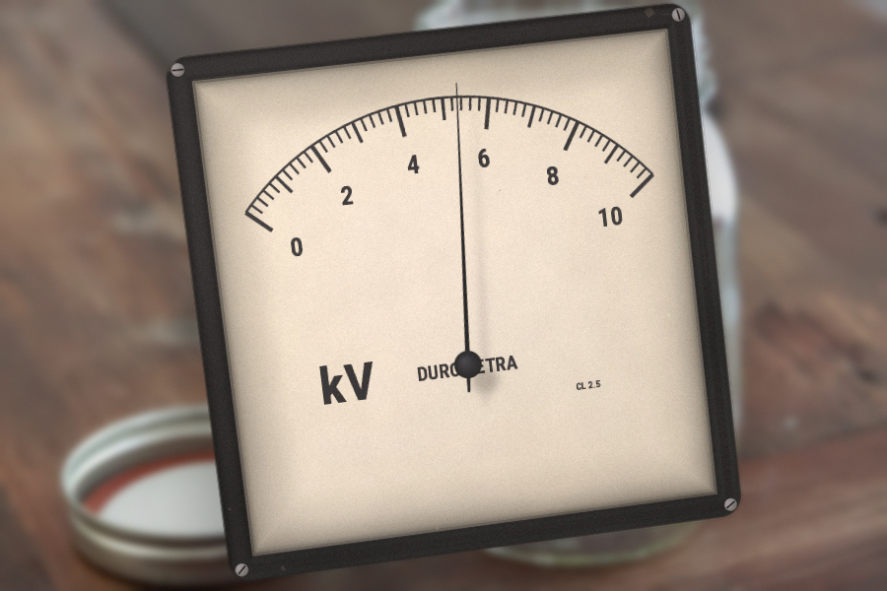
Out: 5.3,kV
